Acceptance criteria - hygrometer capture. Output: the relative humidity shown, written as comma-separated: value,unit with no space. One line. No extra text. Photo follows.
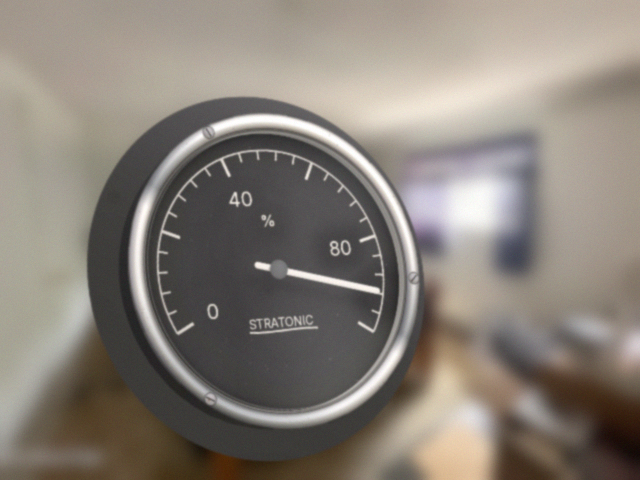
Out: 92,%
